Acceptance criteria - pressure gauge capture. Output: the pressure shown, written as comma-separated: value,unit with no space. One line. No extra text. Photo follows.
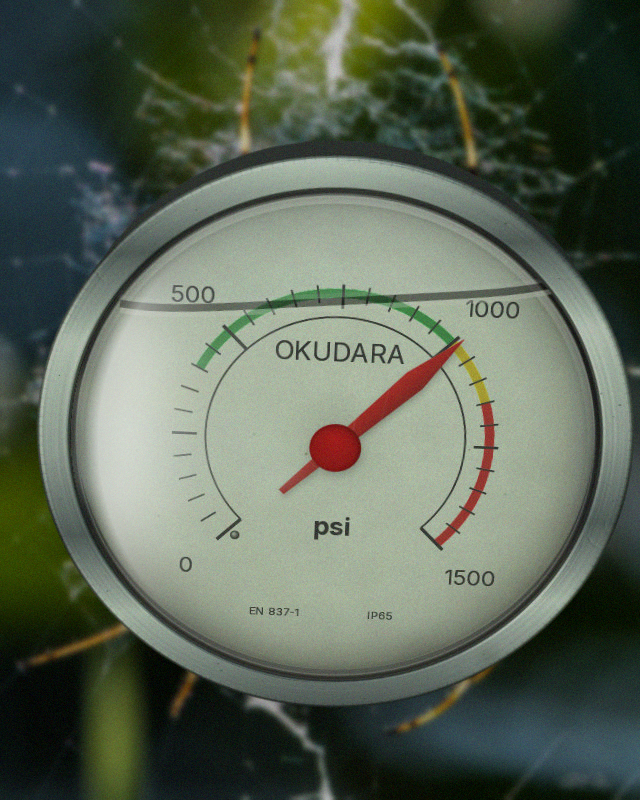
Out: 1000,psi
